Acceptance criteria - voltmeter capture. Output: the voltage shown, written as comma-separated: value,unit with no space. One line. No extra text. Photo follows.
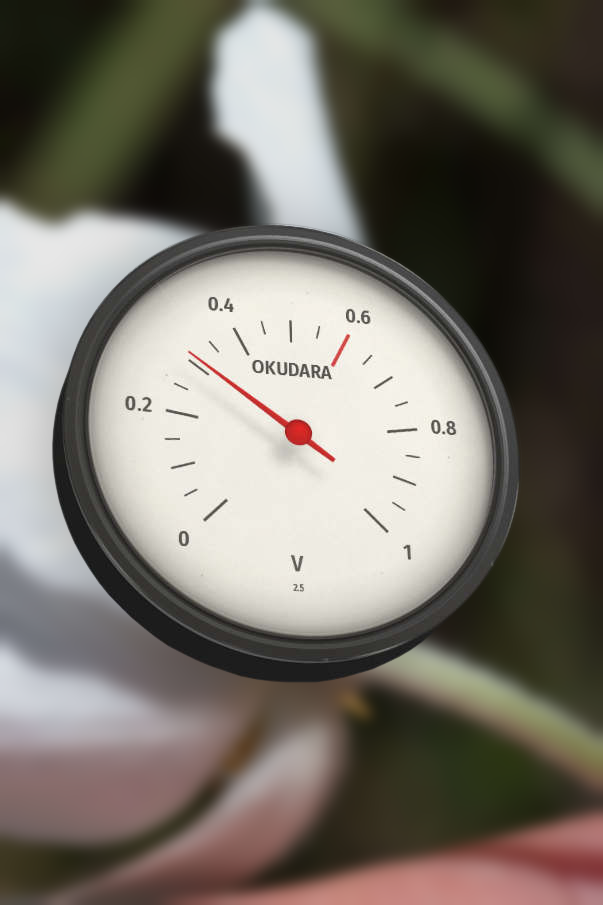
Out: 0.3,V
